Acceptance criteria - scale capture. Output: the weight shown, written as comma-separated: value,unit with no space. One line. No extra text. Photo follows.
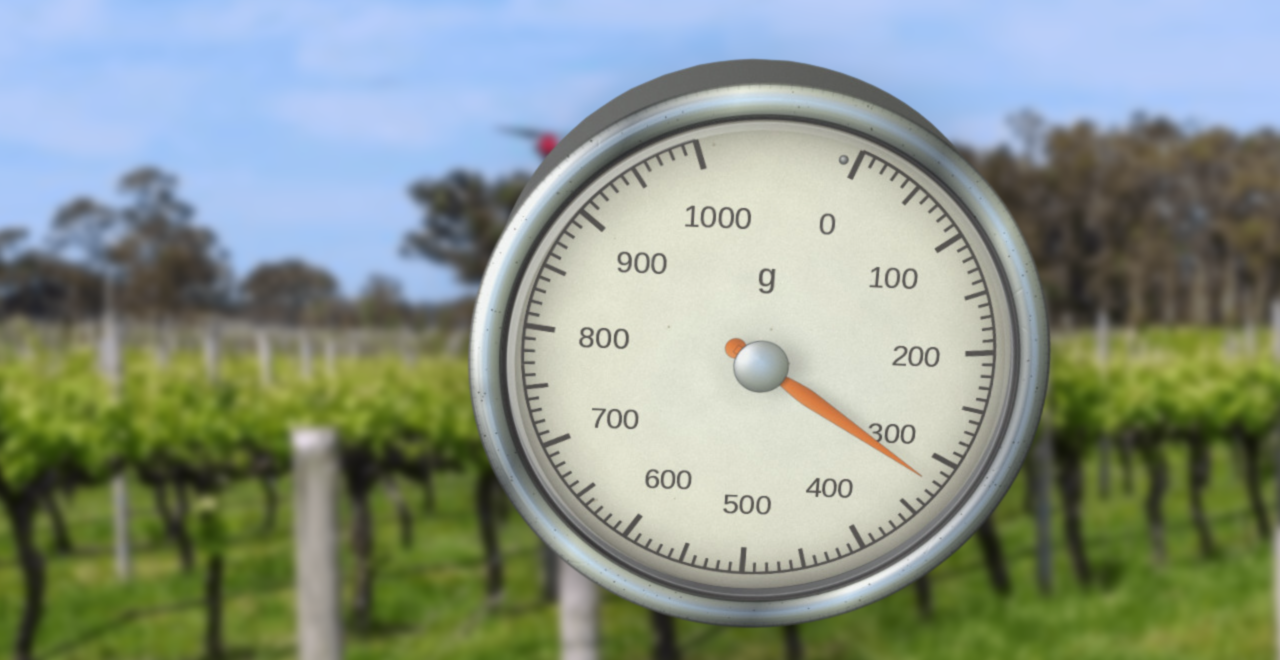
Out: 320,g
